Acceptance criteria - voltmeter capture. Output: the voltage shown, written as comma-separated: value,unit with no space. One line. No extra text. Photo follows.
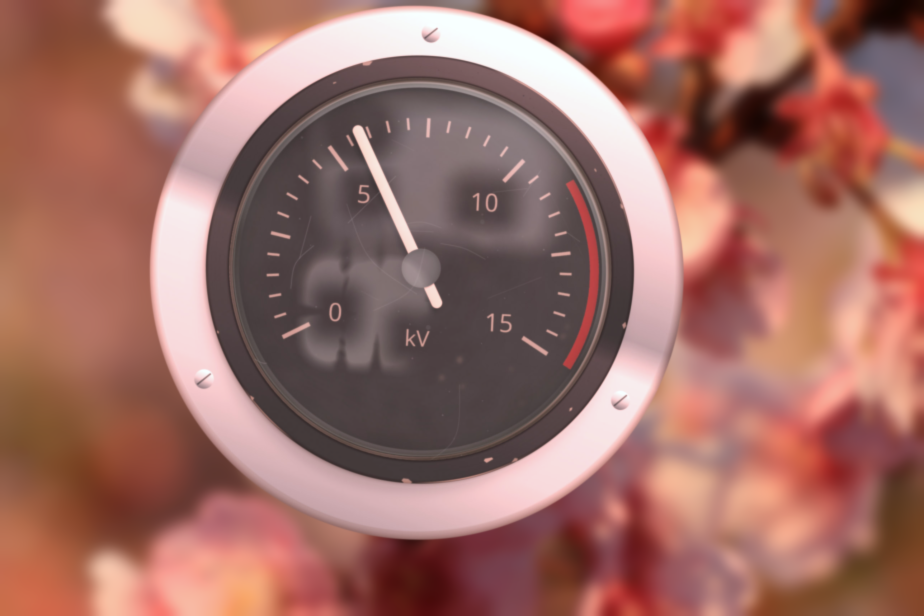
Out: 5.75,kV
